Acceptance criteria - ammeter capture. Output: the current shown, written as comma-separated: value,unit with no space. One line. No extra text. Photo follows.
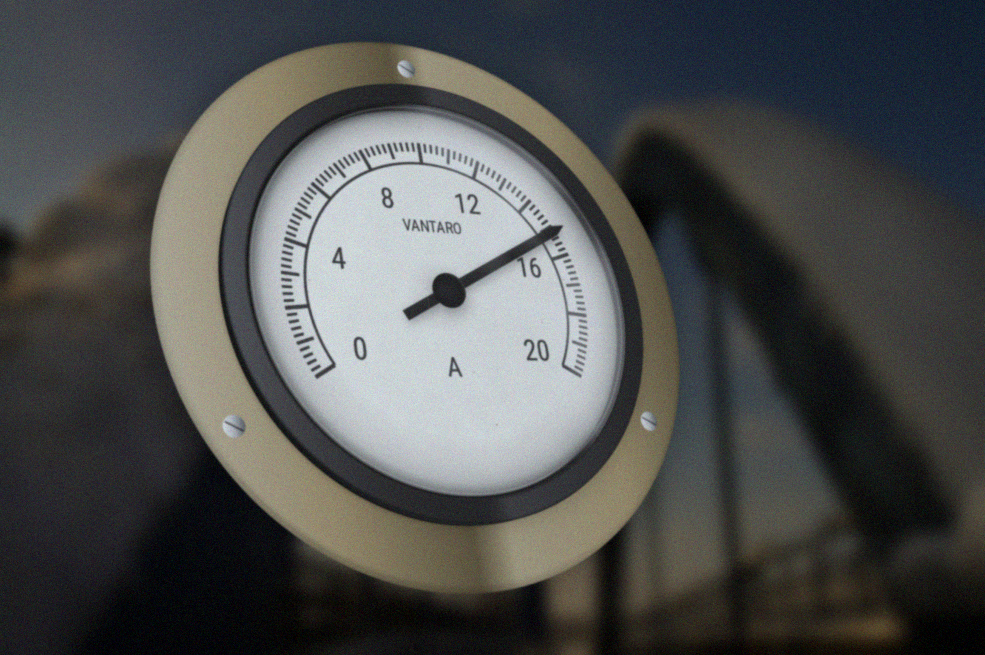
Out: 15.2,A
